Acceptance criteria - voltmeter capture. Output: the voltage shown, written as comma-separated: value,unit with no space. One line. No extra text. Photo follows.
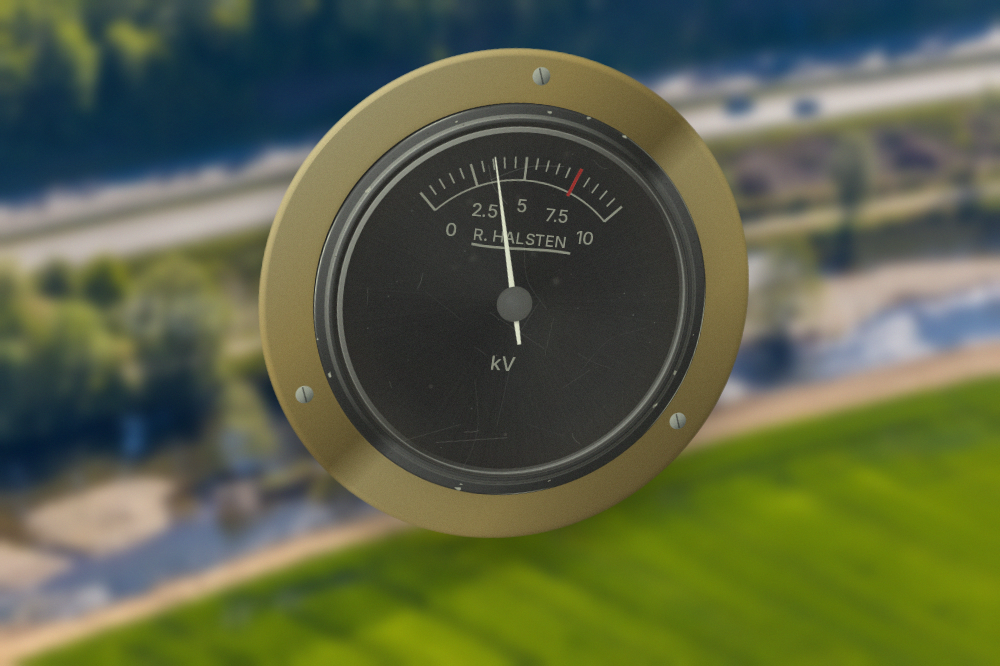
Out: 3.5,kV
